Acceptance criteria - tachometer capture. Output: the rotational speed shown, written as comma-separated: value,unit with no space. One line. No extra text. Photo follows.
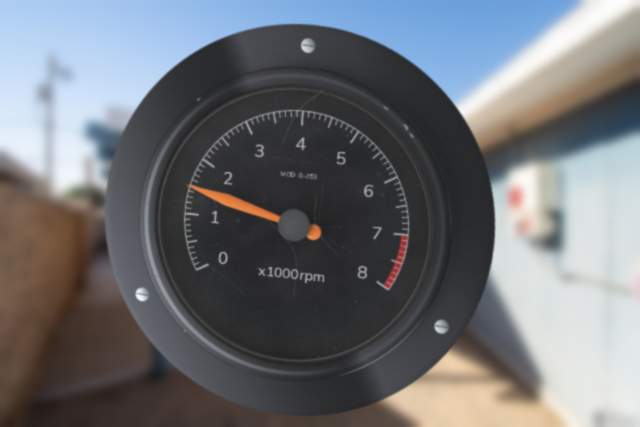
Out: 1500,rpm
